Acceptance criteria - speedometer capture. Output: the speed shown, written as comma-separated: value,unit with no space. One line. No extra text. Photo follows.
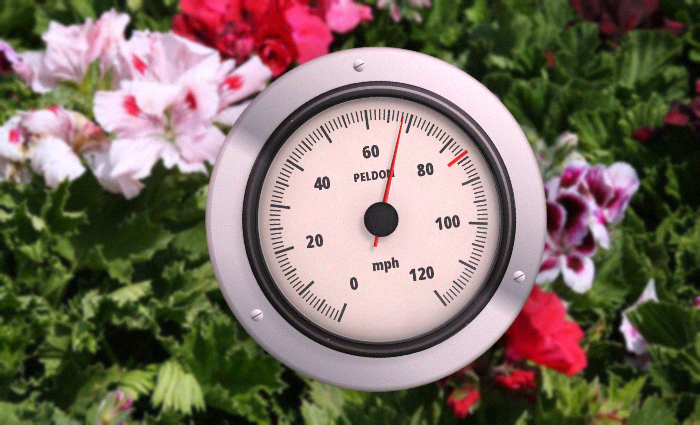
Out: 68,mph
